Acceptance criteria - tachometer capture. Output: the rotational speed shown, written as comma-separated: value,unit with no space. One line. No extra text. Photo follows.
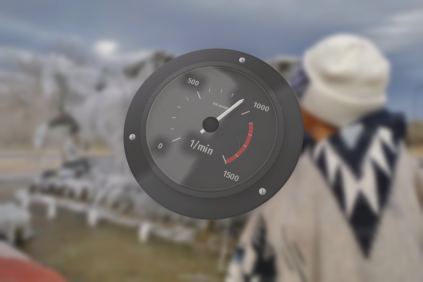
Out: 900,rpm
